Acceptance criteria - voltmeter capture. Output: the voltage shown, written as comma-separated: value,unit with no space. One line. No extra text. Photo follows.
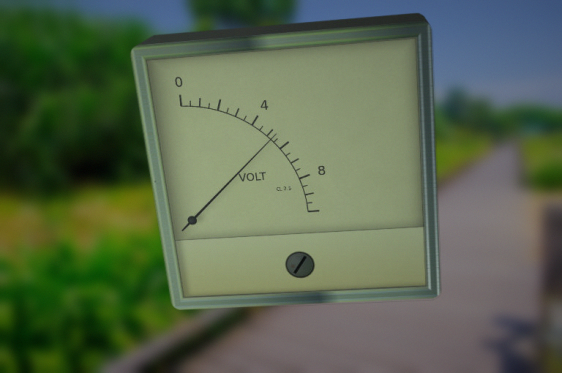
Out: 5.25,V
